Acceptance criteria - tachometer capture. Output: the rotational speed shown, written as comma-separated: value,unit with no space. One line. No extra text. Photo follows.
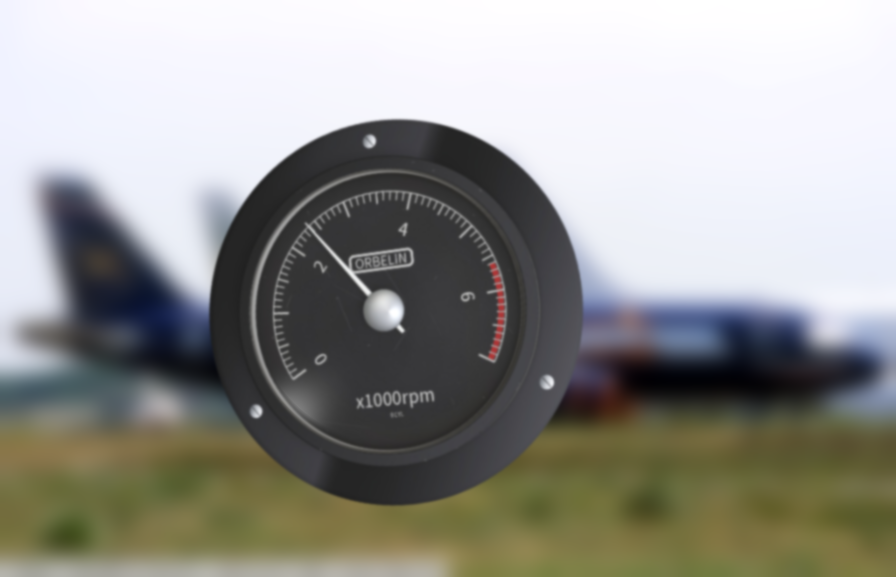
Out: 2400,rpm
